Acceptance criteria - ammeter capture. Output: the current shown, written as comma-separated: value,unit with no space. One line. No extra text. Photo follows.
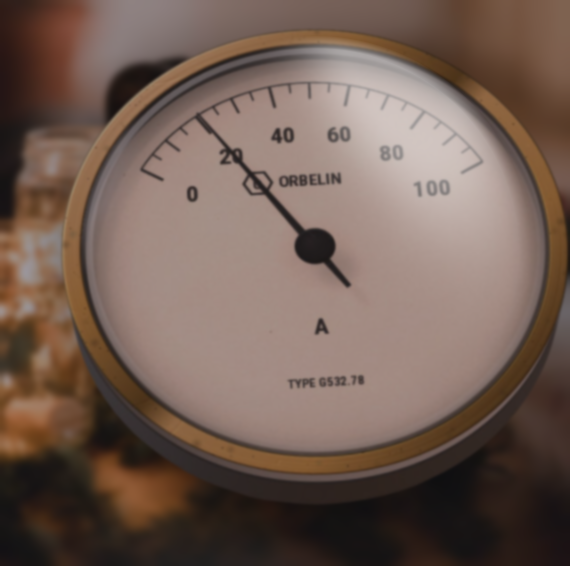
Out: 20,A
